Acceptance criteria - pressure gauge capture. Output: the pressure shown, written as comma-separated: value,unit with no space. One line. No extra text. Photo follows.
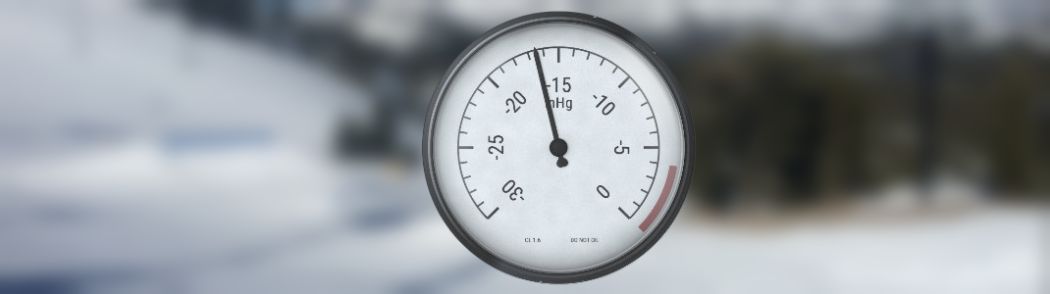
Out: -16.5,inHg
